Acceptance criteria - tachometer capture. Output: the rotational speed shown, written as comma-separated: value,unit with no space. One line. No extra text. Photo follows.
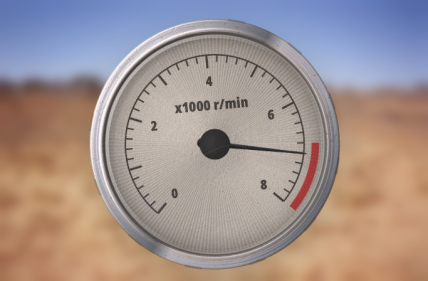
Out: 7000,rpm
